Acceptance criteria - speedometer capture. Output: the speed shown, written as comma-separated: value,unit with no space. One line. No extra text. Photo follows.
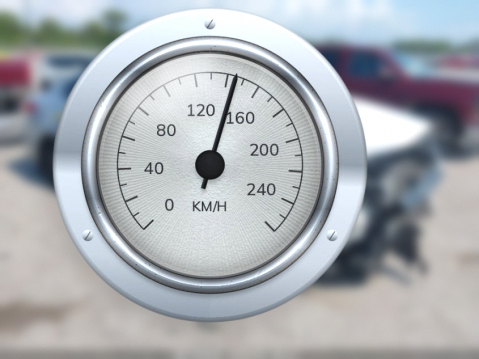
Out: 145,km/h
